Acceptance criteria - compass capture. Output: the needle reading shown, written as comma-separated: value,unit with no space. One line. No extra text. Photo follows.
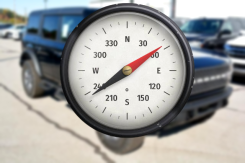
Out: 55,°
